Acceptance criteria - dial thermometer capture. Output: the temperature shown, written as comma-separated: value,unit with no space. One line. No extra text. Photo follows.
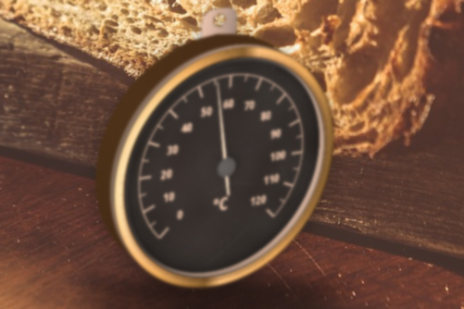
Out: 55,°C
